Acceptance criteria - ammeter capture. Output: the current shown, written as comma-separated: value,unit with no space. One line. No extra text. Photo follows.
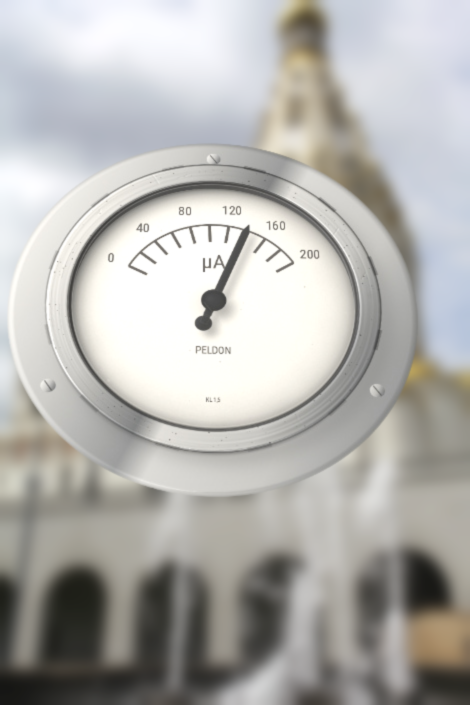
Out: 140,µA
